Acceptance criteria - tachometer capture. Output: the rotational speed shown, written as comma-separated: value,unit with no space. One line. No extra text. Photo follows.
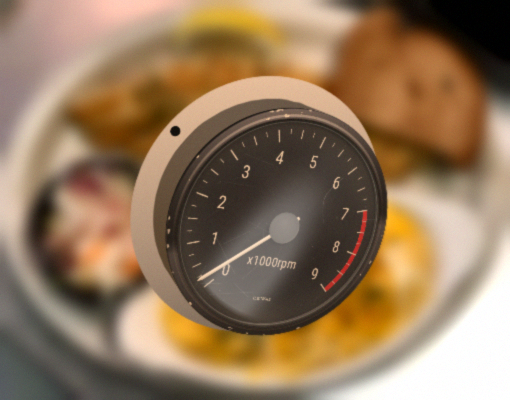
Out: 250,rpm
